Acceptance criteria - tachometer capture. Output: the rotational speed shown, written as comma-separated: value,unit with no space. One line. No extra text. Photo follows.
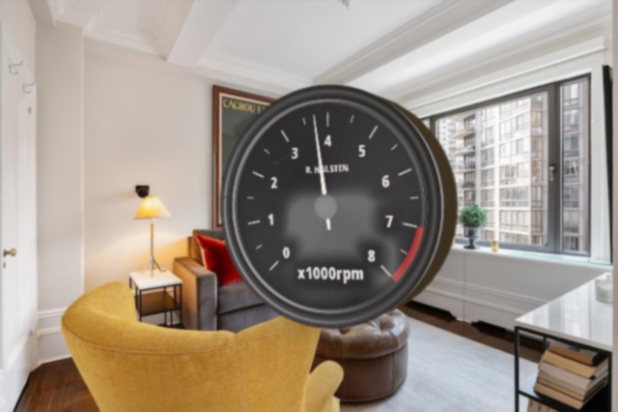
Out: 3750,rpm
